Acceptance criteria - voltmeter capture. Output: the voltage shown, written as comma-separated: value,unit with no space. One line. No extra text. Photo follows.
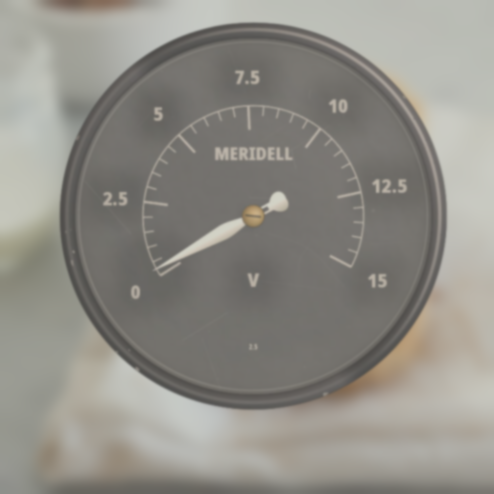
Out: 0.25,V
